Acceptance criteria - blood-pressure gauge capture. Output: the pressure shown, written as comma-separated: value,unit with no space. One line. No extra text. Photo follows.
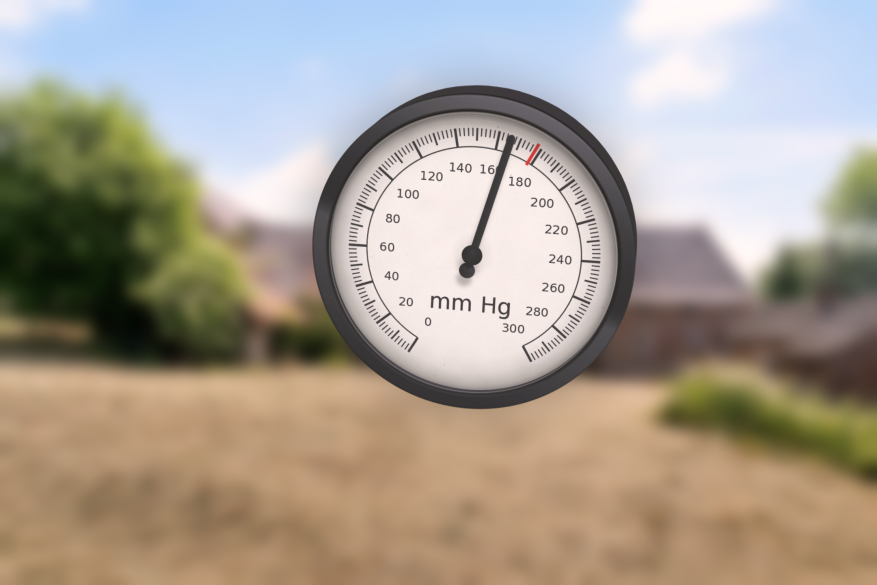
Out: 166,mmHg
